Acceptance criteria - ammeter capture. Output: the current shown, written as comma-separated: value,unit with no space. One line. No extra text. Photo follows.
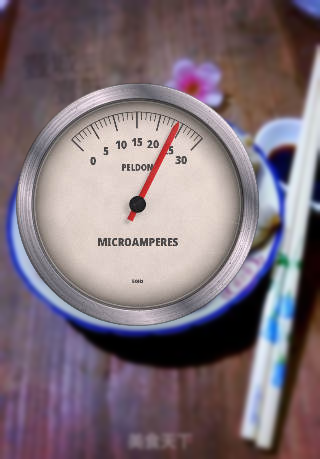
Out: 24,µA
